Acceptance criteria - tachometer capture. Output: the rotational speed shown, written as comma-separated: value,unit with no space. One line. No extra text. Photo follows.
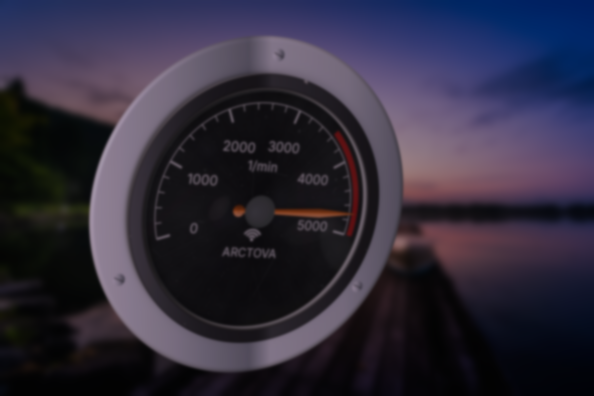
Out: 4700,rpm
